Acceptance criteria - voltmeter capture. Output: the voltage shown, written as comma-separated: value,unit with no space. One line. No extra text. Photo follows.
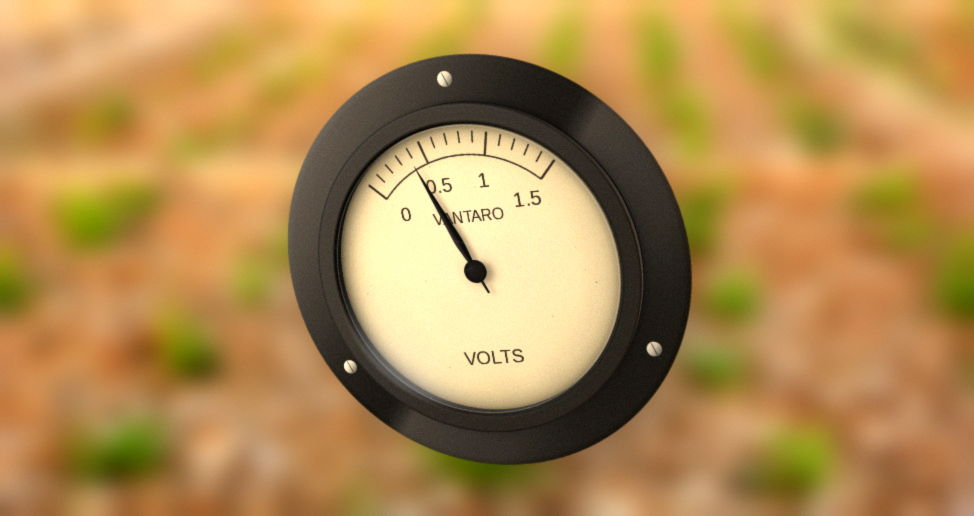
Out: 0.4,V
